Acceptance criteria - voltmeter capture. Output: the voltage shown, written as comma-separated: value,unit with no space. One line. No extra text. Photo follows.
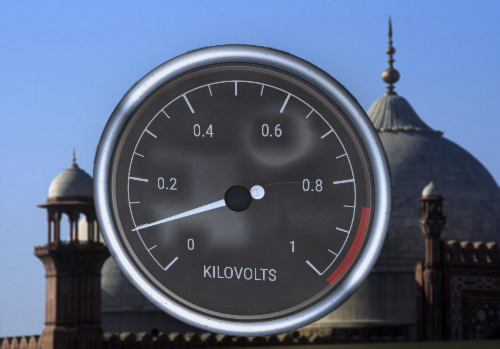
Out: 0.1,kV
